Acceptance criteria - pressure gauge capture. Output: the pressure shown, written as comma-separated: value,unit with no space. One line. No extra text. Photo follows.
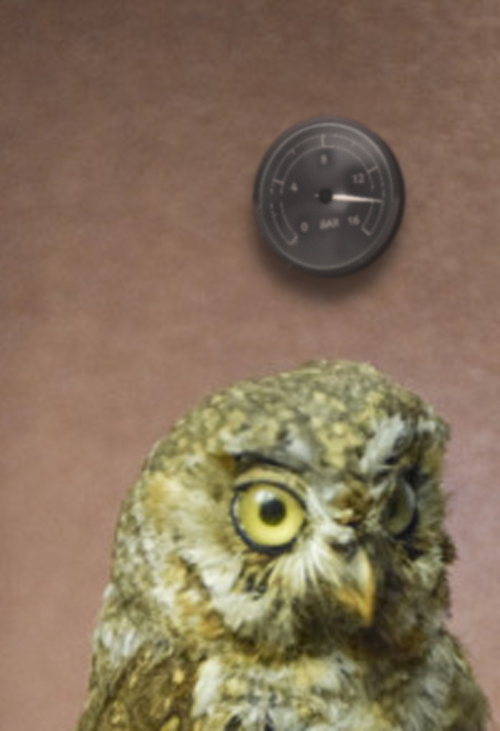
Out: 14,bar
